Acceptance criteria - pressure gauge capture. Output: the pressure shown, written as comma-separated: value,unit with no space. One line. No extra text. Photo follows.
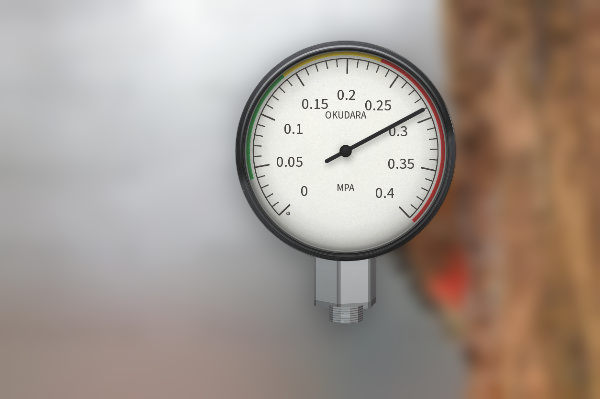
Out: 0.29,MPa
